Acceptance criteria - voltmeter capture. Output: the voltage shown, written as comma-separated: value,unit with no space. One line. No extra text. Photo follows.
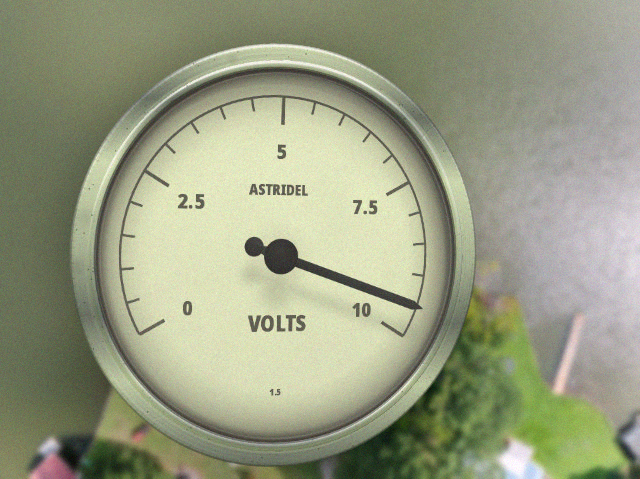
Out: 9.5,V
